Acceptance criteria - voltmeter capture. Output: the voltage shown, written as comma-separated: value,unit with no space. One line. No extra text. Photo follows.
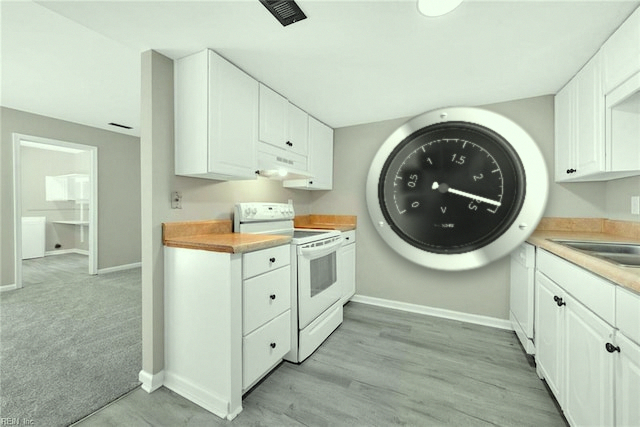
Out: 2.4,V
